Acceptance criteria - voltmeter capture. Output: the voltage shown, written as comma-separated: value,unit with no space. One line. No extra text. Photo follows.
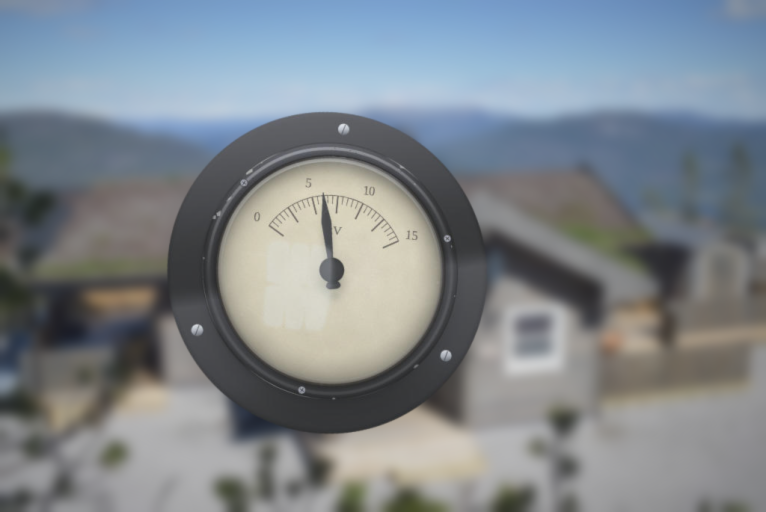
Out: 6,kV
